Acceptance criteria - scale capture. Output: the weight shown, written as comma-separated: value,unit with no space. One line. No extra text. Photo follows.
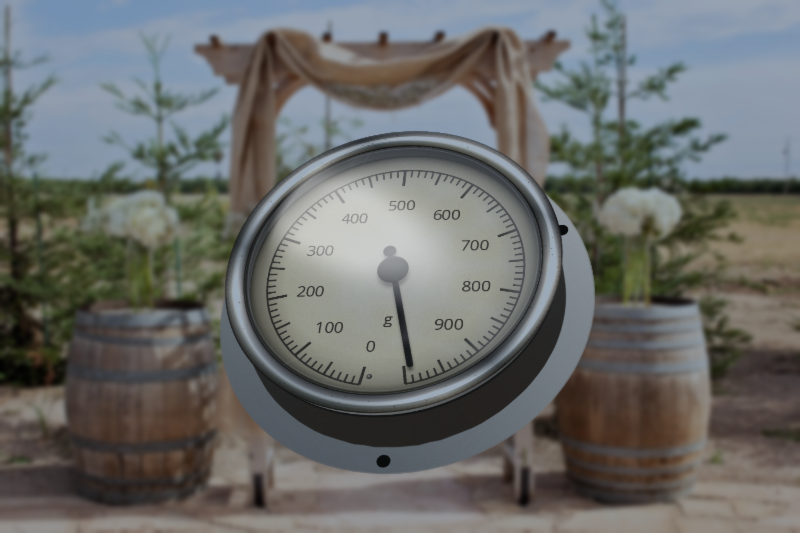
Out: 990,g
